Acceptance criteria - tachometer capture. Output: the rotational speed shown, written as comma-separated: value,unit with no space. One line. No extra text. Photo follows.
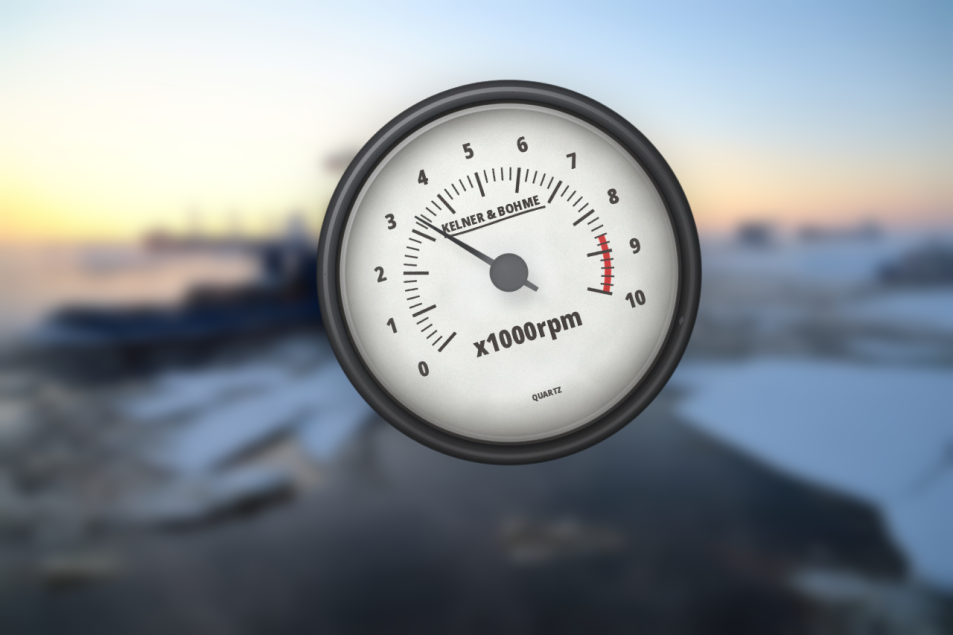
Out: 3300,rpm
